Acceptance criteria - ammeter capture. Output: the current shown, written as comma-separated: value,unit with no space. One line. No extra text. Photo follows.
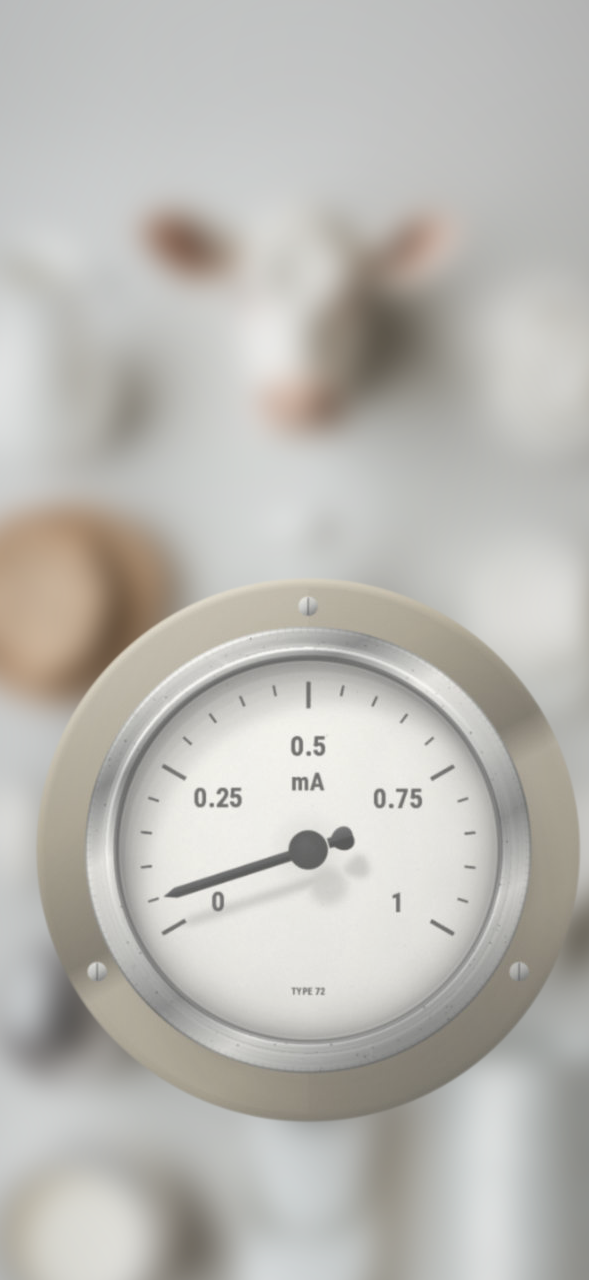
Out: 0.05,mA
